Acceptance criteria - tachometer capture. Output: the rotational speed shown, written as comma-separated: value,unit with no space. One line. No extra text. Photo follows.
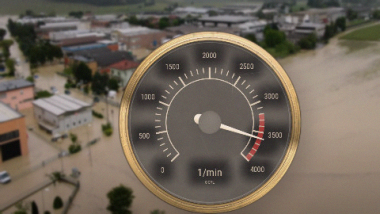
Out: 3600,rpm
